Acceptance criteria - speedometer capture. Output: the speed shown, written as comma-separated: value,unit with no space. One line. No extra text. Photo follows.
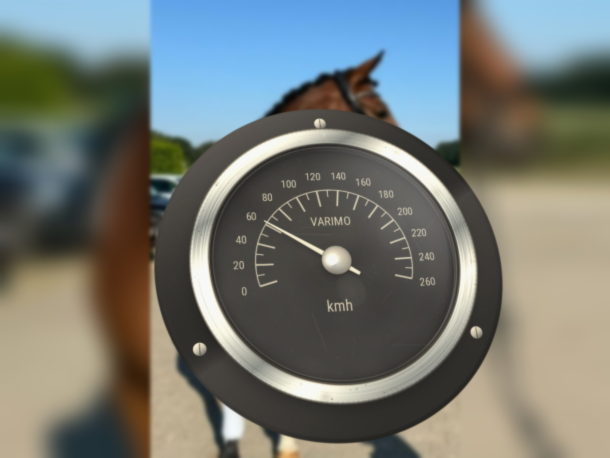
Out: 60,km/h
